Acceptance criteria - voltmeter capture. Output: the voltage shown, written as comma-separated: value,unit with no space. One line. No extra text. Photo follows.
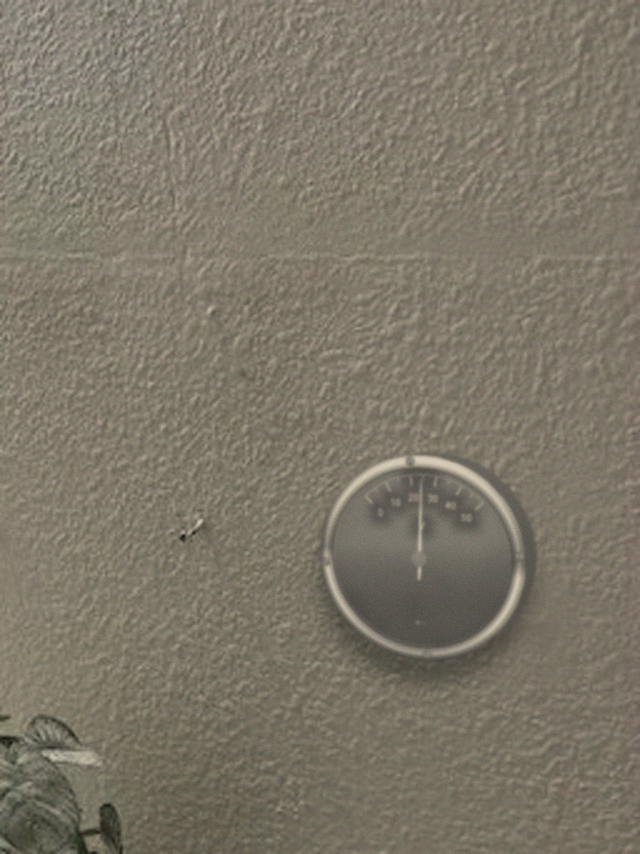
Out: 25,V
